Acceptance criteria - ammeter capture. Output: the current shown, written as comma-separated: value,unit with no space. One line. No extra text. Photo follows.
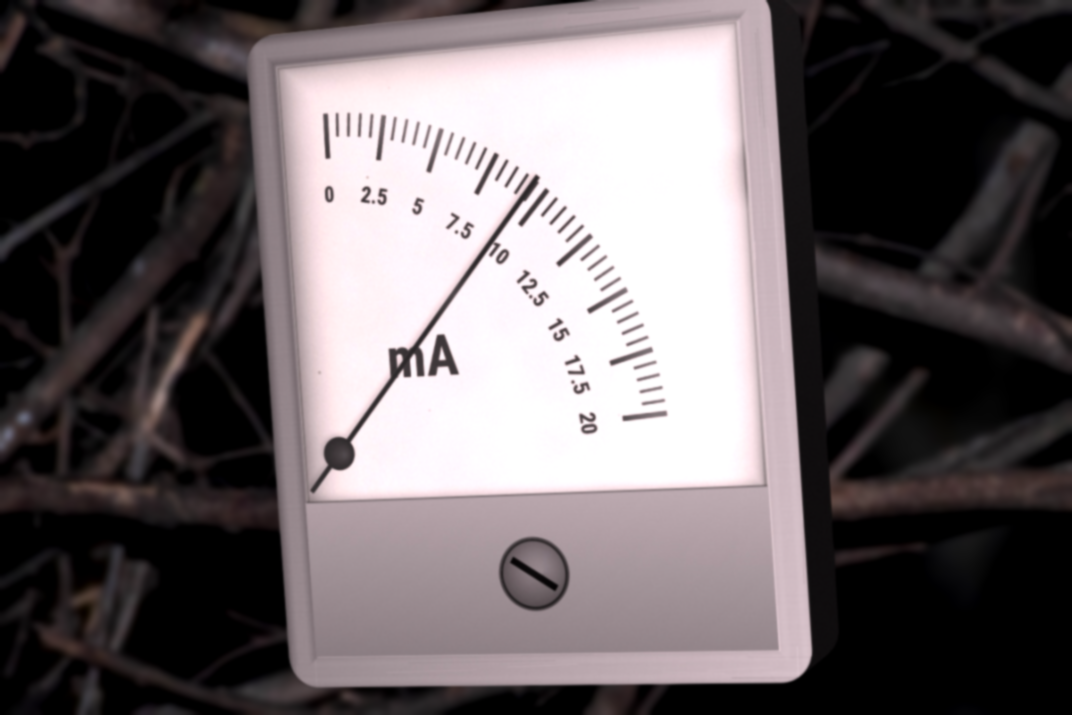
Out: 9.5,mA
